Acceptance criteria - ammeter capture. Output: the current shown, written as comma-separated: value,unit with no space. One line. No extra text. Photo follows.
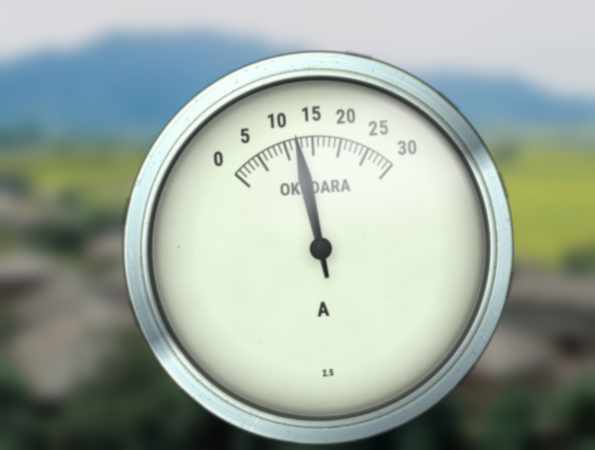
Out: 12,A
